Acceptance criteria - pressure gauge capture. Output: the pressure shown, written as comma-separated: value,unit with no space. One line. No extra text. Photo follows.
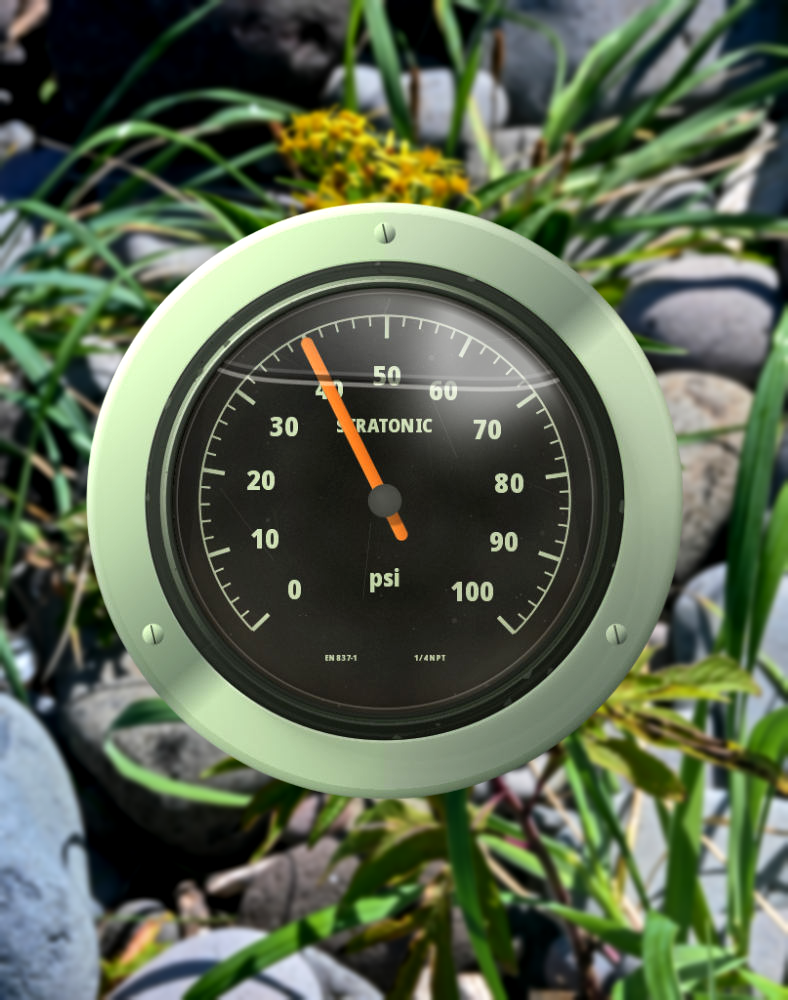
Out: 40,psi
